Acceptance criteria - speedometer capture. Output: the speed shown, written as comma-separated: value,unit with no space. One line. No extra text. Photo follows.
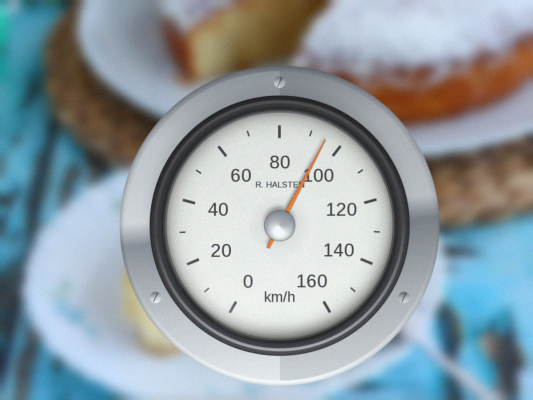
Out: 95,km/h
